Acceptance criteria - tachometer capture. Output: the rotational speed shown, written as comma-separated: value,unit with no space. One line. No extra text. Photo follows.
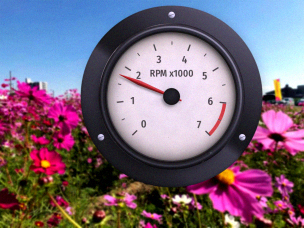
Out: 1750,rpm
